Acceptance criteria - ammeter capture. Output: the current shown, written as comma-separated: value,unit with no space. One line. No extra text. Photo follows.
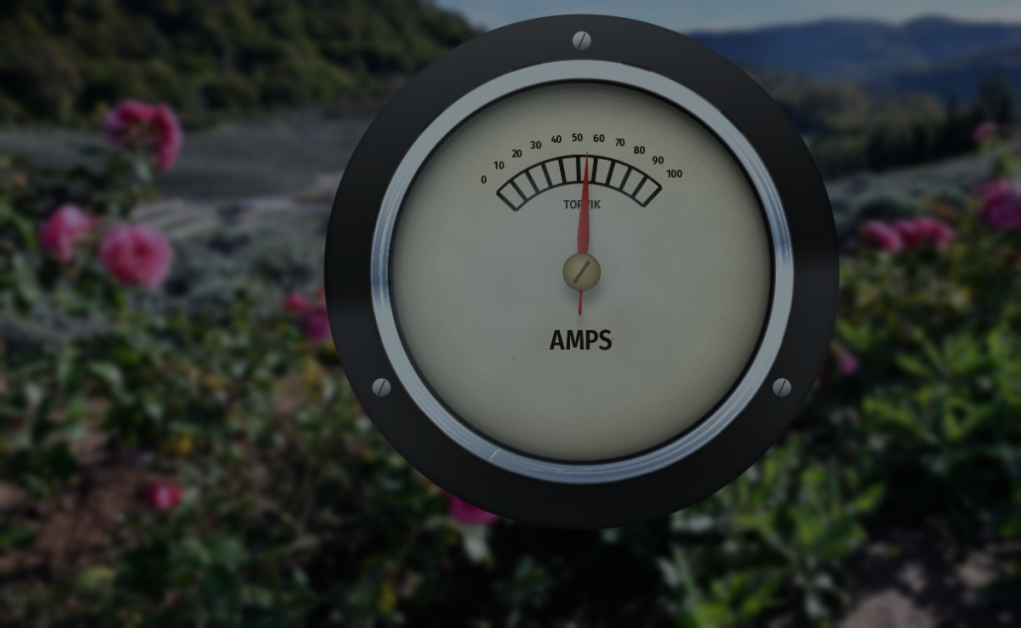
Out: 55,A
